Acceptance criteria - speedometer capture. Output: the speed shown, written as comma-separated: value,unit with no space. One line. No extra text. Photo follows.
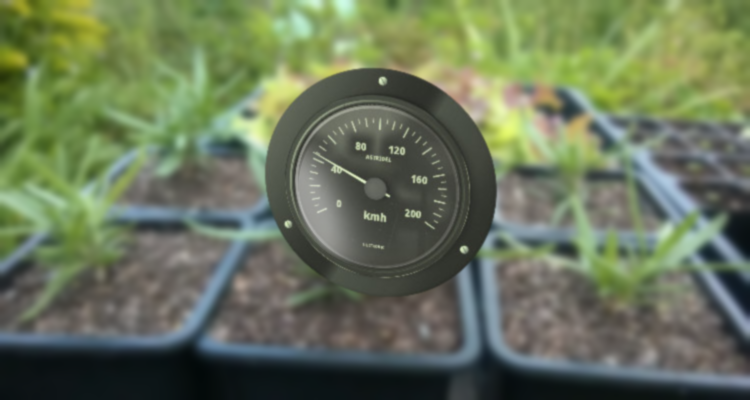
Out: 45,km/h
